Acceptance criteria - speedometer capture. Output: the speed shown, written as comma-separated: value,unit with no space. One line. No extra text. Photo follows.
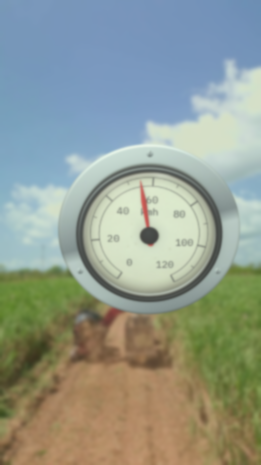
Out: 55,km/h
